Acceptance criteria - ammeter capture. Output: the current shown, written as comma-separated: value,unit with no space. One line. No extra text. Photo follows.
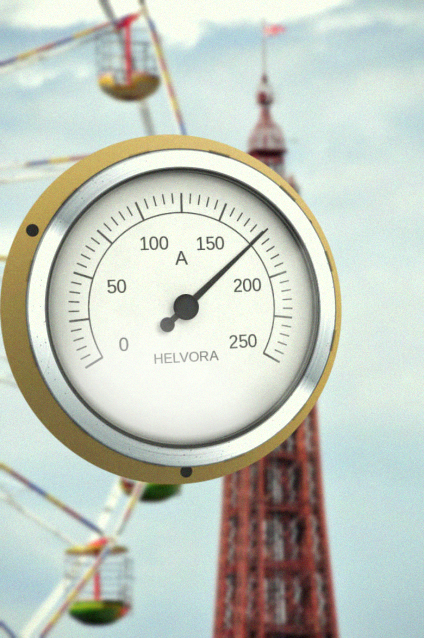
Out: 175,A
